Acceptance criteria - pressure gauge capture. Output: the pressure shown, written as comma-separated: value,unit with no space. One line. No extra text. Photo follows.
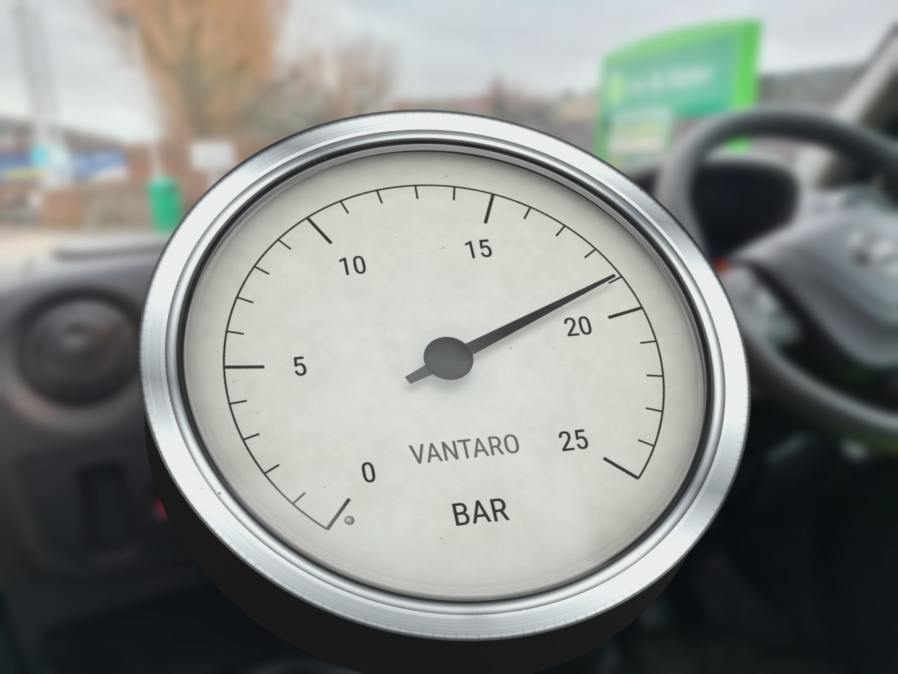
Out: 19,bar
